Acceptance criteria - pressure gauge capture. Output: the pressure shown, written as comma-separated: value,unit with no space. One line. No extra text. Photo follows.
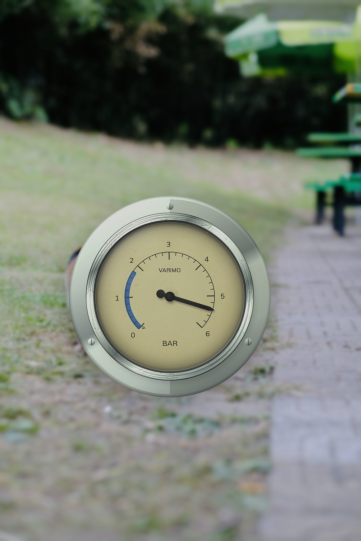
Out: 5.4,bar
